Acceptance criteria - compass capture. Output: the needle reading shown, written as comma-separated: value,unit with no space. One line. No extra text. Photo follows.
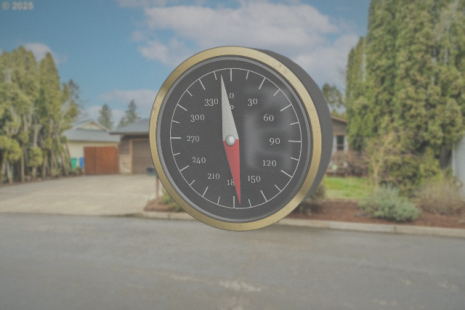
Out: 172.5,°
